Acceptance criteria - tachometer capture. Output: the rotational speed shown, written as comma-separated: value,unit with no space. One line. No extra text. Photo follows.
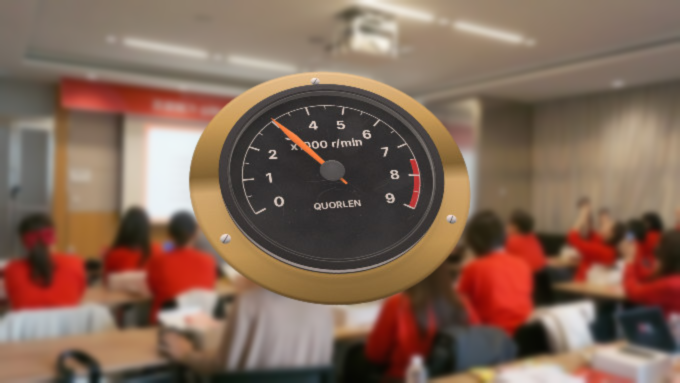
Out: 3000,rpm
